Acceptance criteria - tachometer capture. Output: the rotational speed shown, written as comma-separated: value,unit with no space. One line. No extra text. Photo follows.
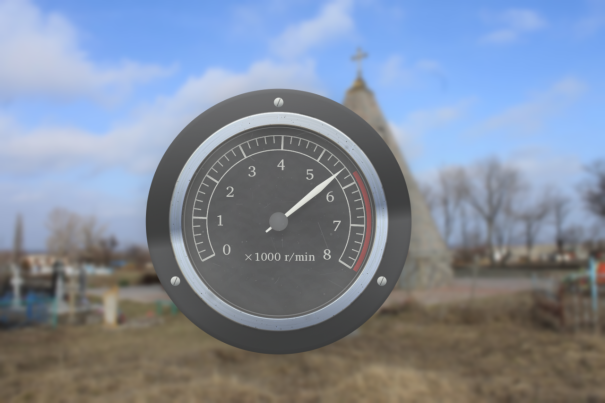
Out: 5600,rpm
